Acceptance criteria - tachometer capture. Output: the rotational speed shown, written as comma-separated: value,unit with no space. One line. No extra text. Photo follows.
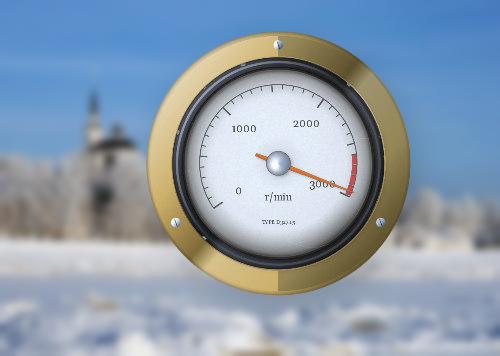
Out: 2950,rpm
